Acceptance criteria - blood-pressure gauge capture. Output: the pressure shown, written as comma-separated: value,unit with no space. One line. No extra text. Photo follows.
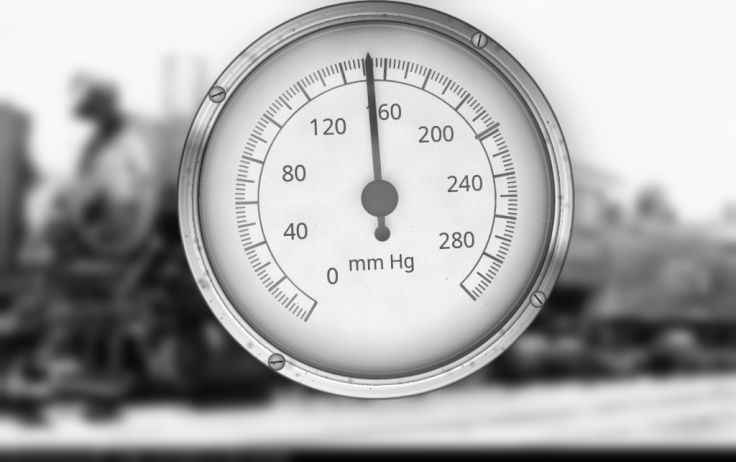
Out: 152,mmHg
